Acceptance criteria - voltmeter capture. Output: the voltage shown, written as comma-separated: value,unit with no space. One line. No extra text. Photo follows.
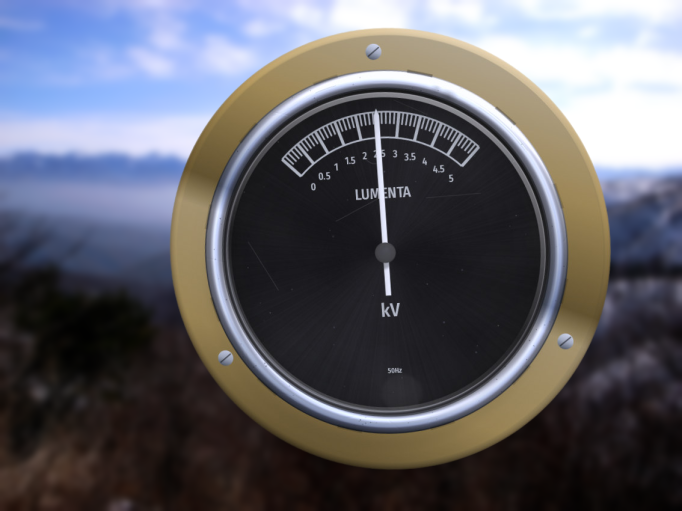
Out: 2.5,kV
